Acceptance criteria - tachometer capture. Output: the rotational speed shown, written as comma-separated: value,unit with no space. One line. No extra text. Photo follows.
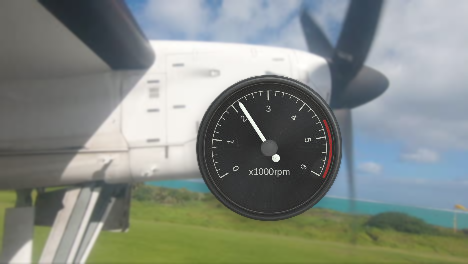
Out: 2200,rpm
